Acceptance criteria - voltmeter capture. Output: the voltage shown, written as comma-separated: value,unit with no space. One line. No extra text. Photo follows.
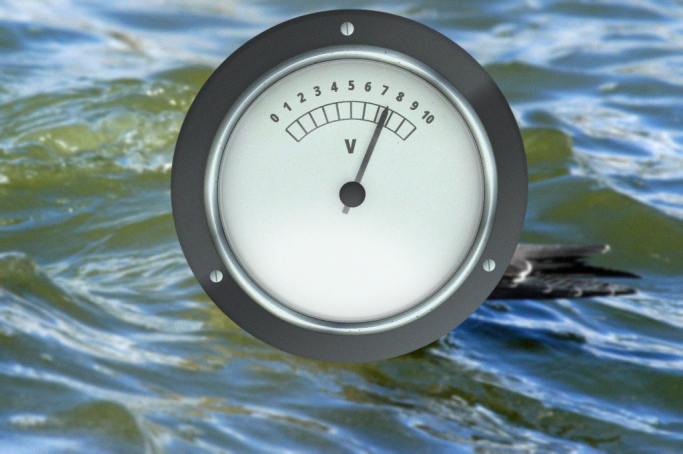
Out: 7.5,V
